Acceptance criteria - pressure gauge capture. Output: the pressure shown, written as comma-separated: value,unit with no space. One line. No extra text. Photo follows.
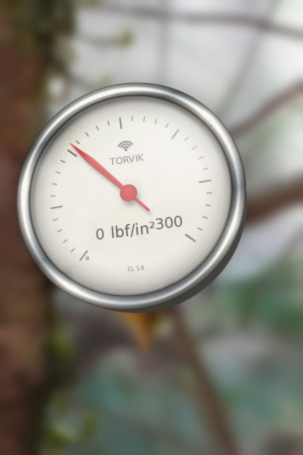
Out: 105,psi
